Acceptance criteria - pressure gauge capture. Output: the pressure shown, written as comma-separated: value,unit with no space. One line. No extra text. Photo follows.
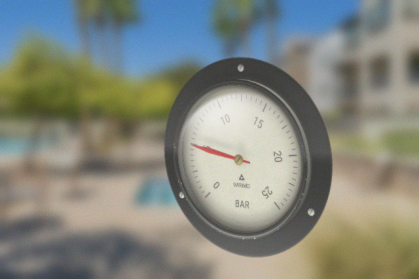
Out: 5,bar
